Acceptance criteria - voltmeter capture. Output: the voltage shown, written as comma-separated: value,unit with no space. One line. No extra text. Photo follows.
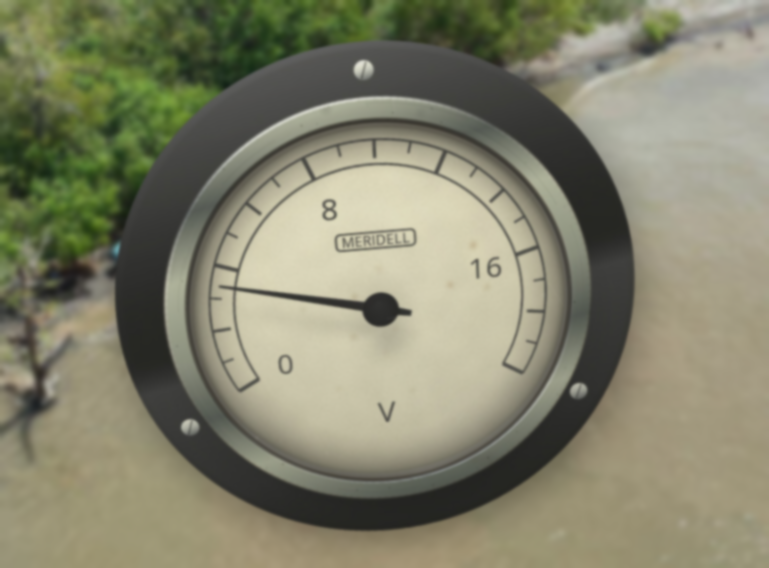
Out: 3.5,V
